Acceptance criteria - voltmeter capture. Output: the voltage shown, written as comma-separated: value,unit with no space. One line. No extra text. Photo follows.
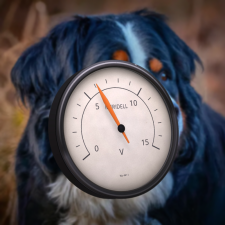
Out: 6,V
